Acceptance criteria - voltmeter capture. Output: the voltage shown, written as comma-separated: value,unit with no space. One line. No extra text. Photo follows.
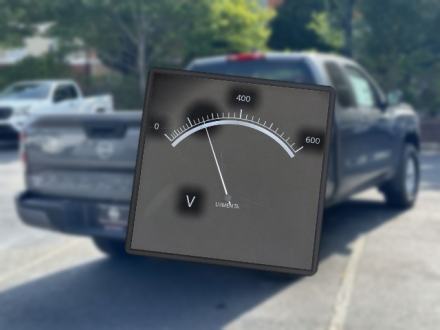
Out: 260,V
